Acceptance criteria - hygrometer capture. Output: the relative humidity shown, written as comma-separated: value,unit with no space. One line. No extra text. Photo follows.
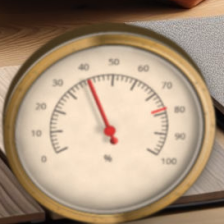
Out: 40,%
